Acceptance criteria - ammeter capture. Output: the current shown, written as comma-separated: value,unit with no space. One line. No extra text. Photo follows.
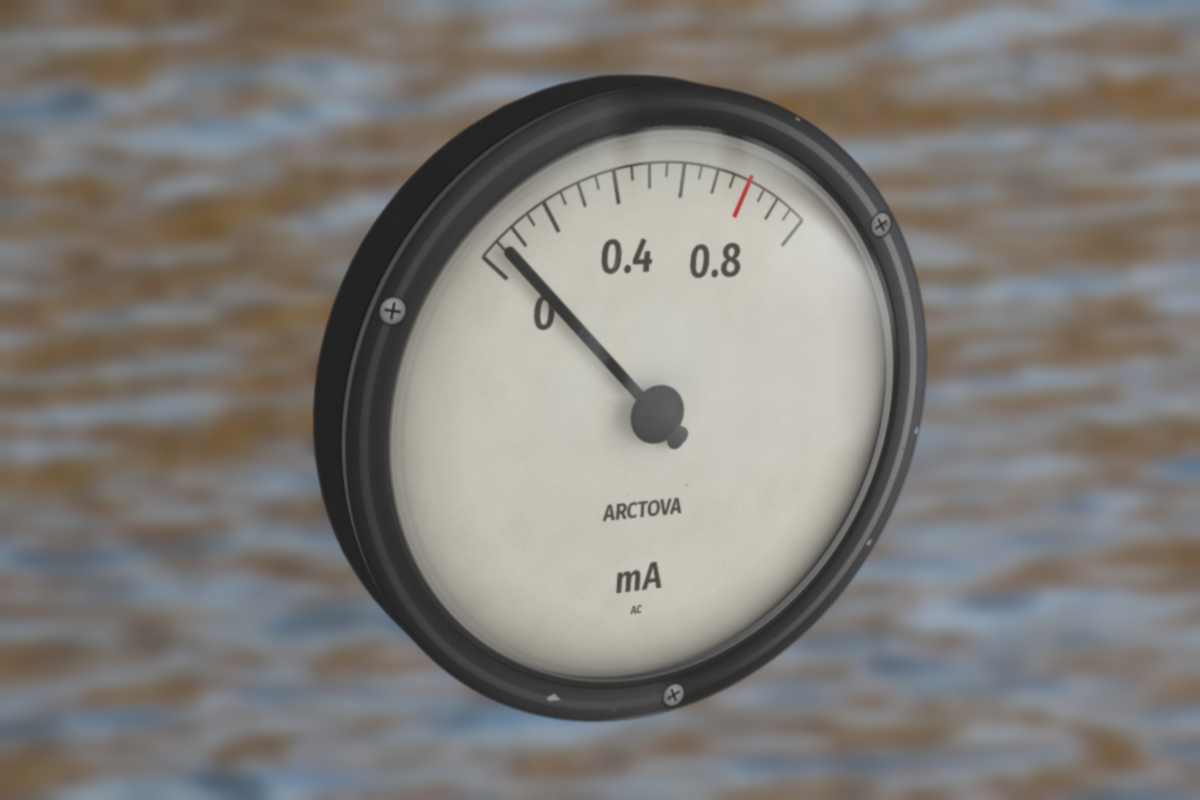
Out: 0.05,mA
